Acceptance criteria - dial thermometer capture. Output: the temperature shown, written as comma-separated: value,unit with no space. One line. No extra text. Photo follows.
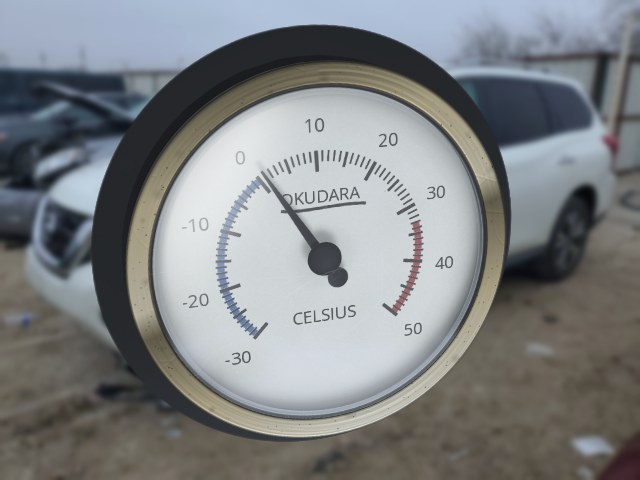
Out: 1,°C
